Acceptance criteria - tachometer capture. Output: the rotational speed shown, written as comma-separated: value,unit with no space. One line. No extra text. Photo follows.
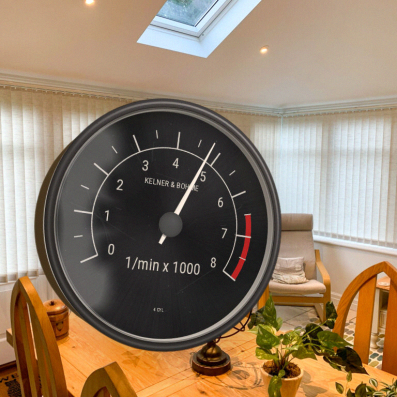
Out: 4750,rpm
